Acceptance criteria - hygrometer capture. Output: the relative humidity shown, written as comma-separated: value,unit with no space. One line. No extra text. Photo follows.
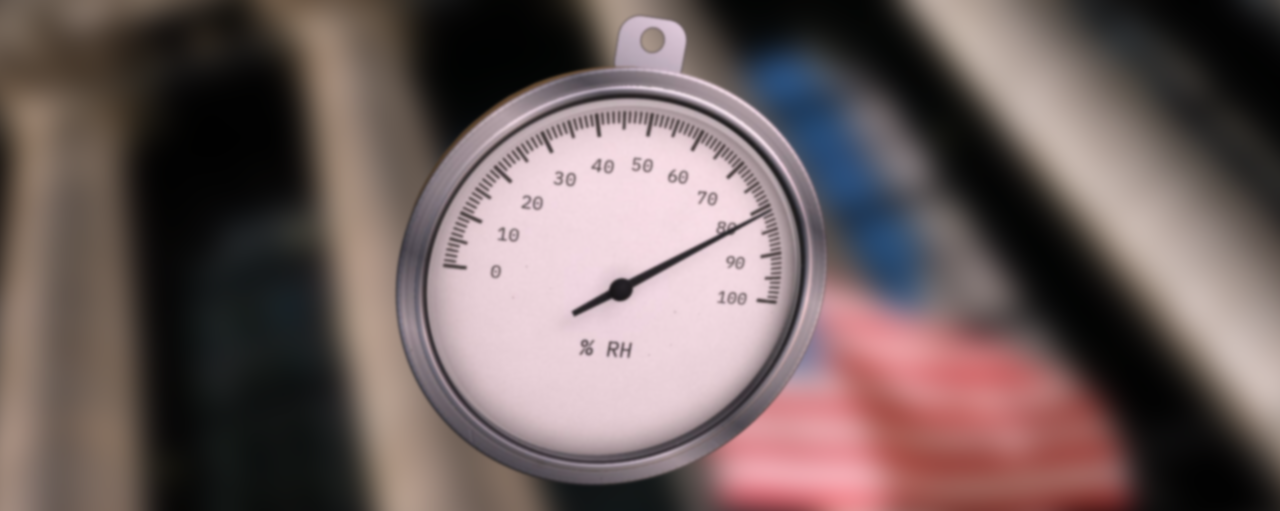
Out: 80,%
